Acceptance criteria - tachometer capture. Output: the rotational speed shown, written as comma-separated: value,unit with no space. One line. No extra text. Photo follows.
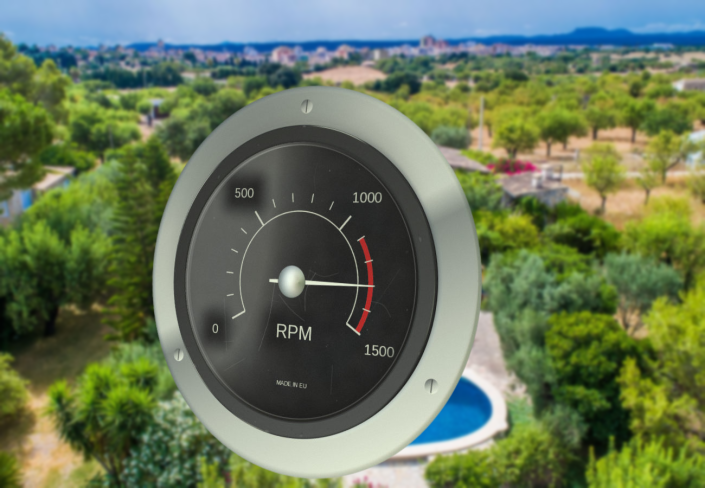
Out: 1300,rpm
